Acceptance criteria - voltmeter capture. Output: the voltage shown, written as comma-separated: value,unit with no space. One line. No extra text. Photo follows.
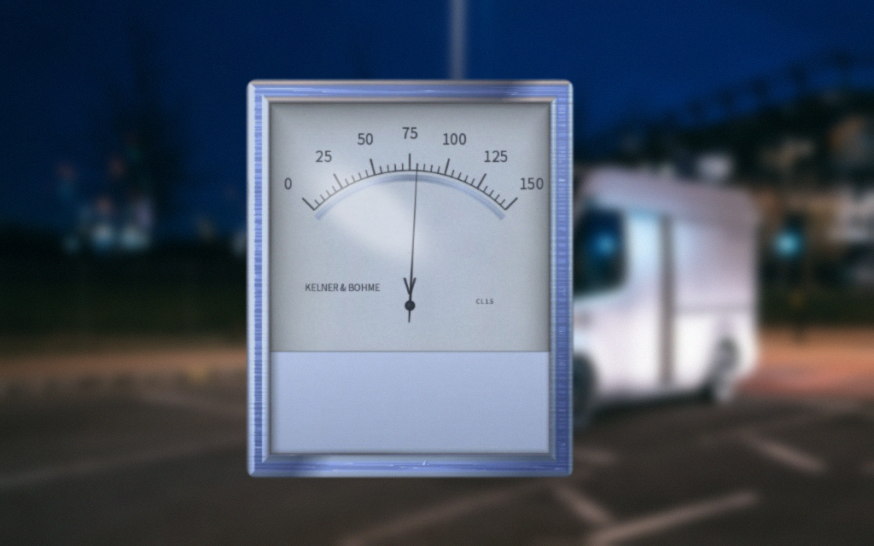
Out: 80,V
